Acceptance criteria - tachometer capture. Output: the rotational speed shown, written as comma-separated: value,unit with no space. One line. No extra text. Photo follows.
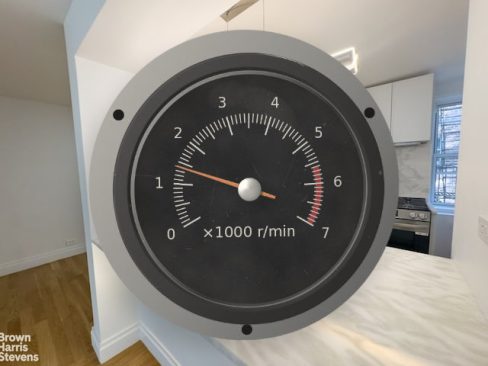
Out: 1400,rpm
